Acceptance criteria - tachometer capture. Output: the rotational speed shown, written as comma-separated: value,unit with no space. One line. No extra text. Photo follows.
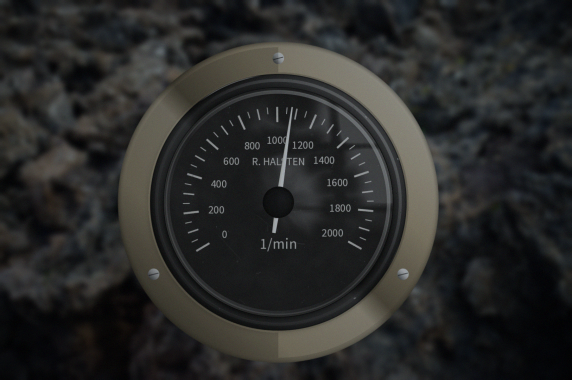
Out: 1075,rpm
